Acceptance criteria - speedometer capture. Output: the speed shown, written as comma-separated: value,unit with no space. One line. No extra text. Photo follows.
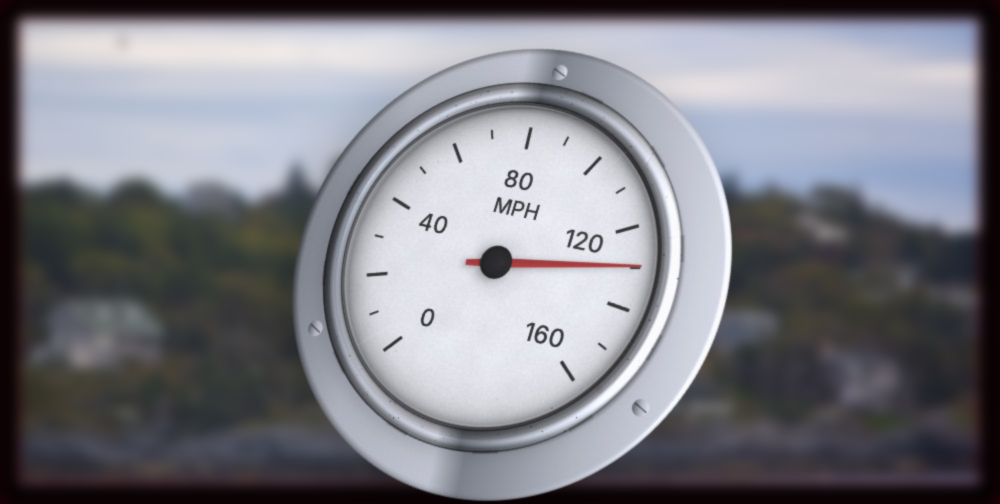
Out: 130,mph
